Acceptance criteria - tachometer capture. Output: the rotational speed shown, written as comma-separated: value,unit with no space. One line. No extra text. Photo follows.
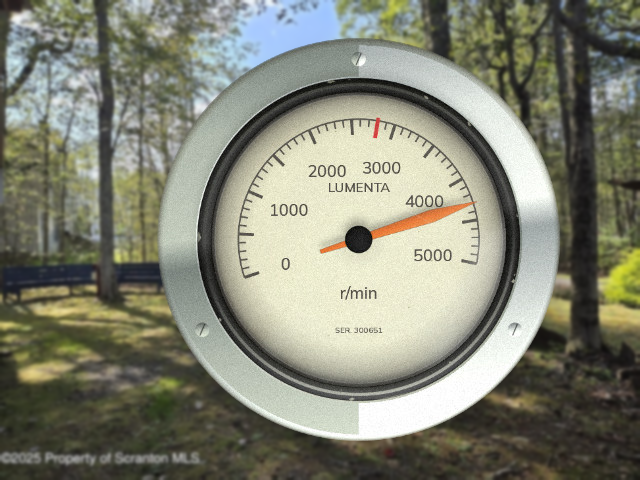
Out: 4300,rpm
